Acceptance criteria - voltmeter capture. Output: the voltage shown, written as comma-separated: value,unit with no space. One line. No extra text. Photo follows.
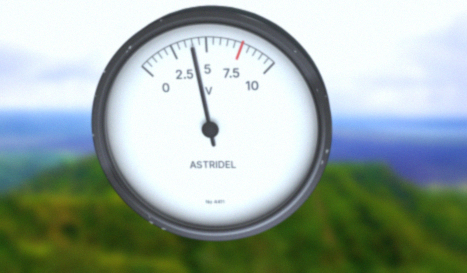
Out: 4,V
